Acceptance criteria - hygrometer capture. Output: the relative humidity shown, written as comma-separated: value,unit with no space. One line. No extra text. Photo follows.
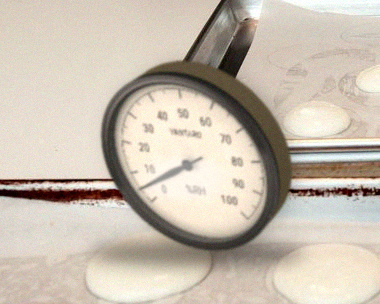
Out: 5,%
